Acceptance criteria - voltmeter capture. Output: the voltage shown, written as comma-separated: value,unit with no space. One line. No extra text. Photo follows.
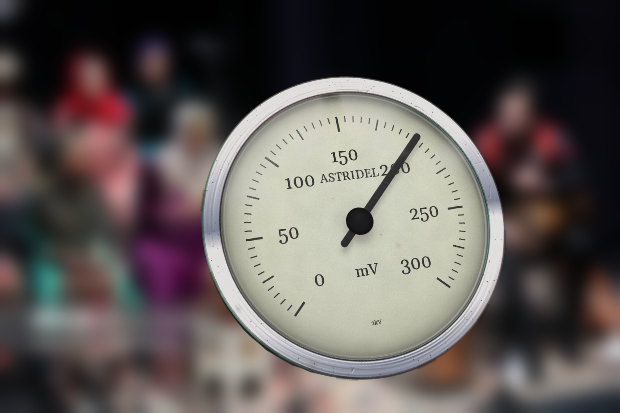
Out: 200,mV
